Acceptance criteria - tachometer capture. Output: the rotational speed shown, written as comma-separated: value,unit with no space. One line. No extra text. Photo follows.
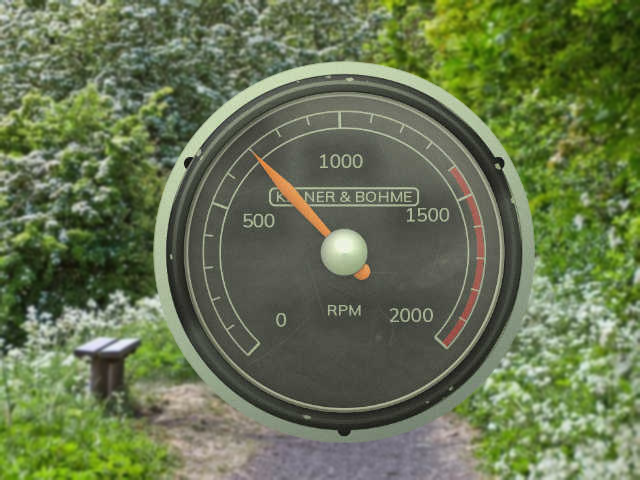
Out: 700,rpm
